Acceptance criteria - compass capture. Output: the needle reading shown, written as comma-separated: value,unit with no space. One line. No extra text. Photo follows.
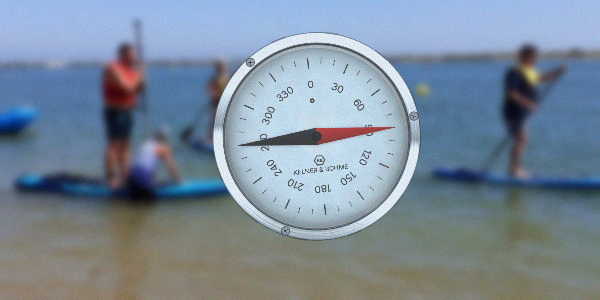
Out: 90,°
